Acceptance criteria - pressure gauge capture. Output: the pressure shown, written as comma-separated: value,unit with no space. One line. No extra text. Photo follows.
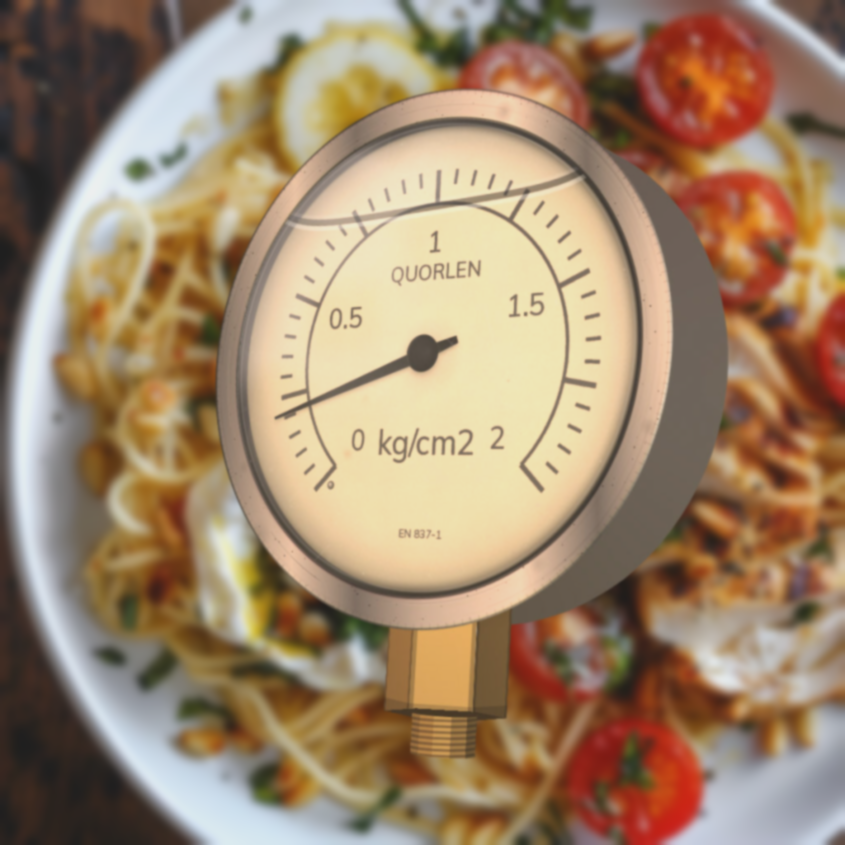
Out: 0.2,kg/cm²
